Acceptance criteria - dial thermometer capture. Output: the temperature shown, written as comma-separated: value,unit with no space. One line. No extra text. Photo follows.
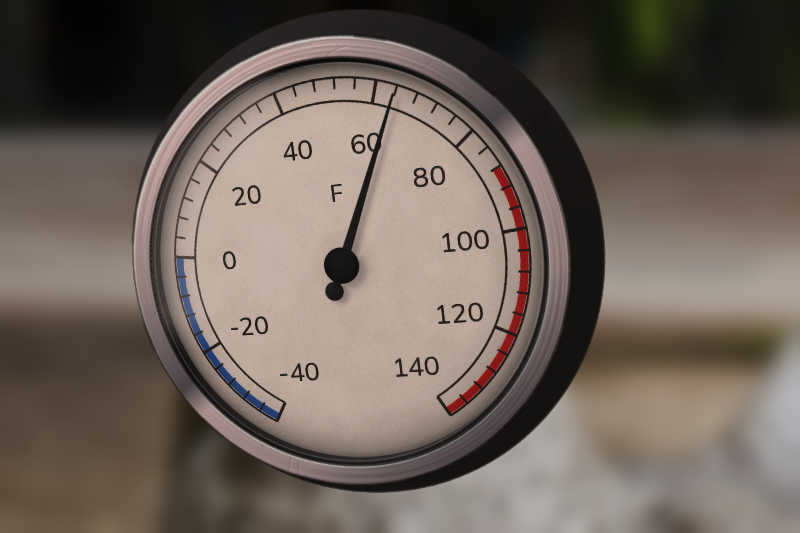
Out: 64,°F
